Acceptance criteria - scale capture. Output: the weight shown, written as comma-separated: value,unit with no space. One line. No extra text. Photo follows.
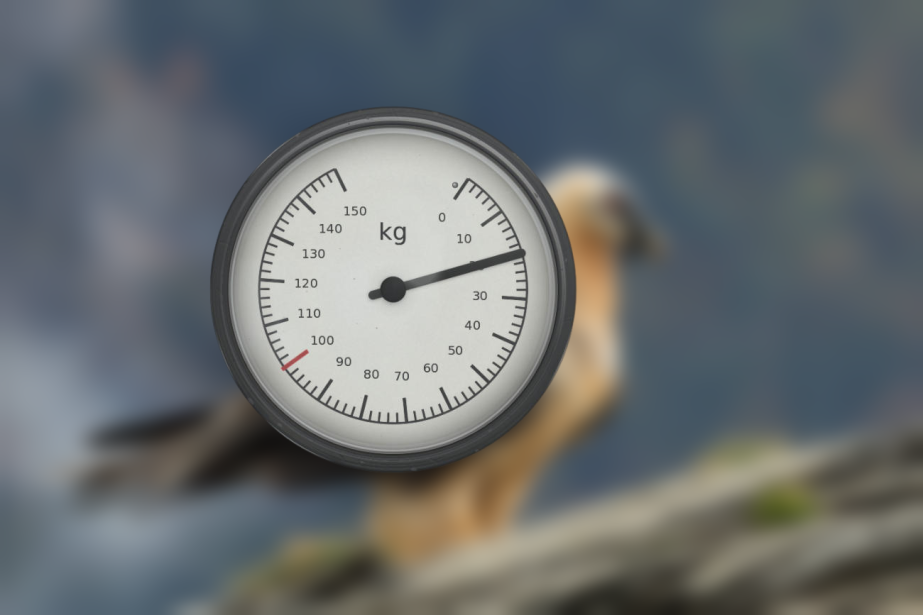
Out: 20,kg
